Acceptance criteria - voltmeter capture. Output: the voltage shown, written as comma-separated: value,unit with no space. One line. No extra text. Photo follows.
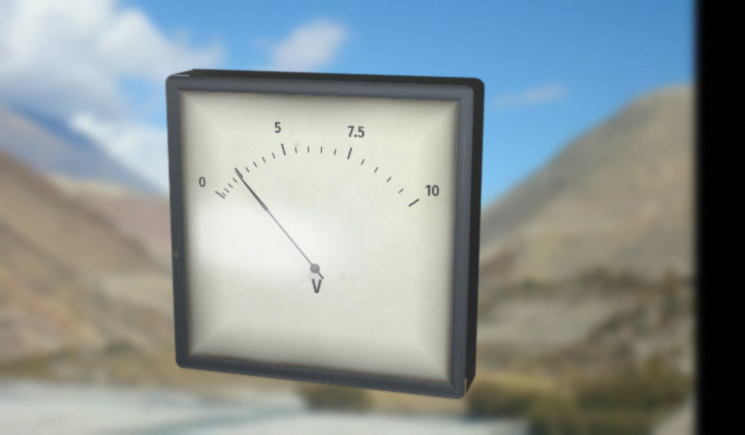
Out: 2.5,V
